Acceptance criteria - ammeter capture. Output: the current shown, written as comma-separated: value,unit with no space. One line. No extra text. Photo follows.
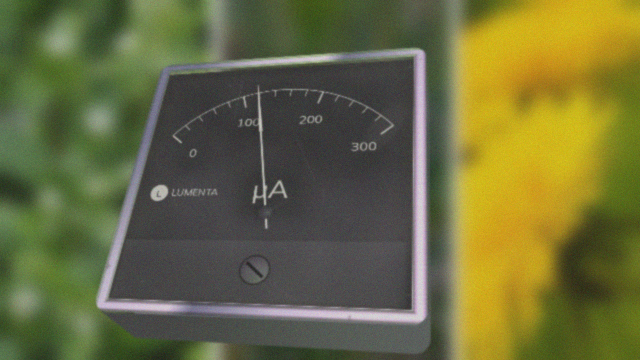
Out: 120,µA
